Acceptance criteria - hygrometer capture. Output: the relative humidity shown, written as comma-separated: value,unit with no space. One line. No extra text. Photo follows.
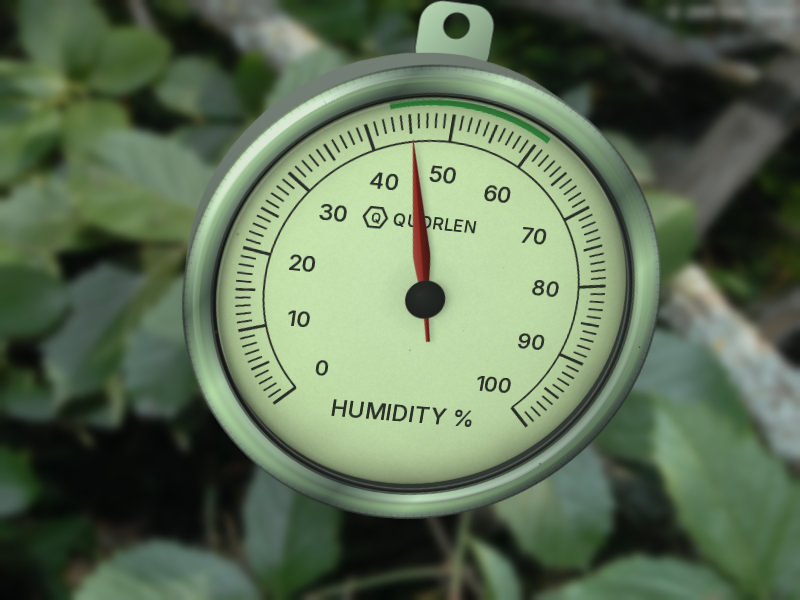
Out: 45,%
